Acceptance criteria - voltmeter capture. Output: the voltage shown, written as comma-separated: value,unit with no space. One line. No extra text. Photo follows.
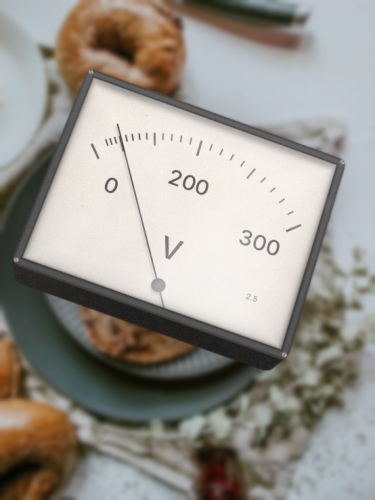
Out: 100,V
